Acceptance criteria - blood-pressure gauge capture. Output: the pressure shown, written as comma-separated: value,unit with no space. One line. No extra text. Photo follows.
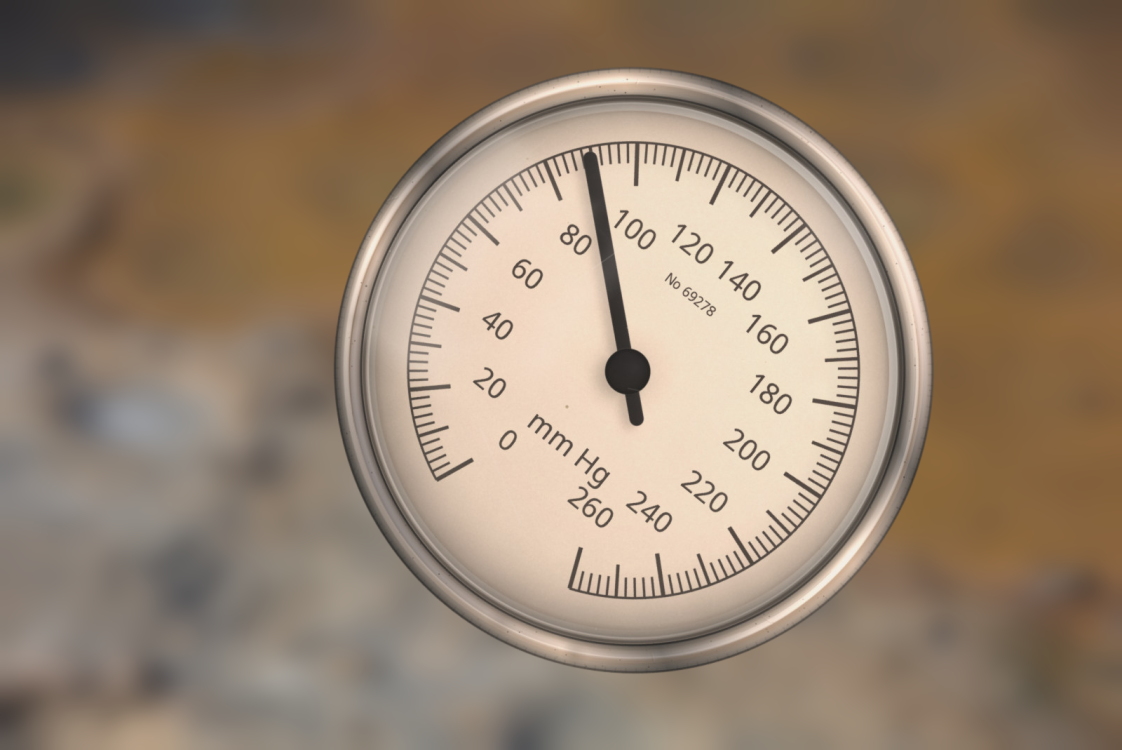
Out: 90,mmHg
